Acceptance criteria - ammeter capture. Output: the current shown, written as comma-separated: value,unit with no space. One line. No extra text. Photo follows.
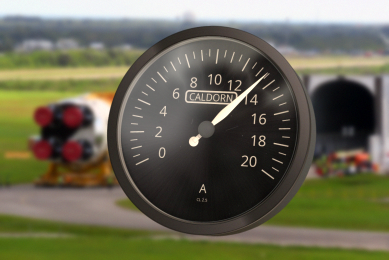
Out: 13.5,A
